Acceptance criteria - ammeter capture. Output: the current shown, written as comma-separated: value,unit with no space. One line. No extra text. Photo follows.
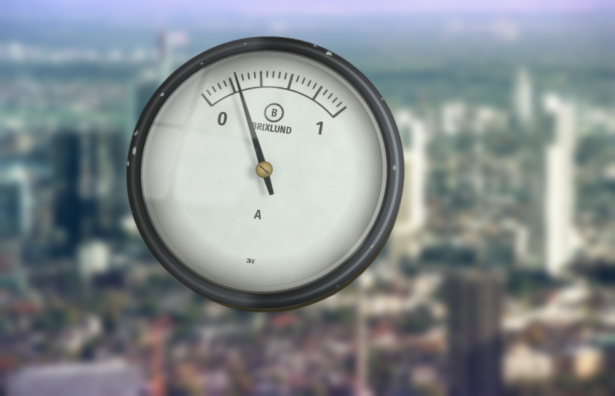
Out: 0.24,A
